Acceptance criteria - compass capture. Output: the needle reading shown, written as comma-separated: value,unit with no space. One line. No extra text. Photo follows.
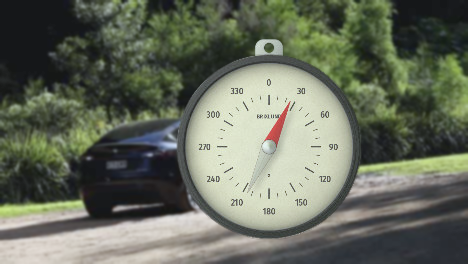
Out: 25,°
